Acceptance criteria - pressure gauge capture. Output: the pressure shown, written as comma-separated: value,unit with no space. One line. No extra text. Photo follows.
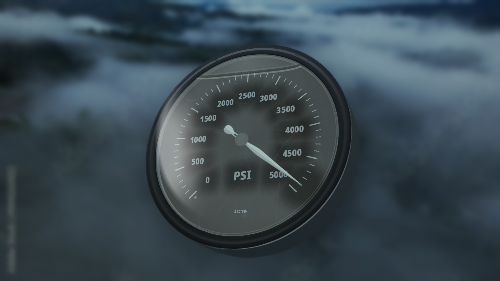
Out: 4900,psi
